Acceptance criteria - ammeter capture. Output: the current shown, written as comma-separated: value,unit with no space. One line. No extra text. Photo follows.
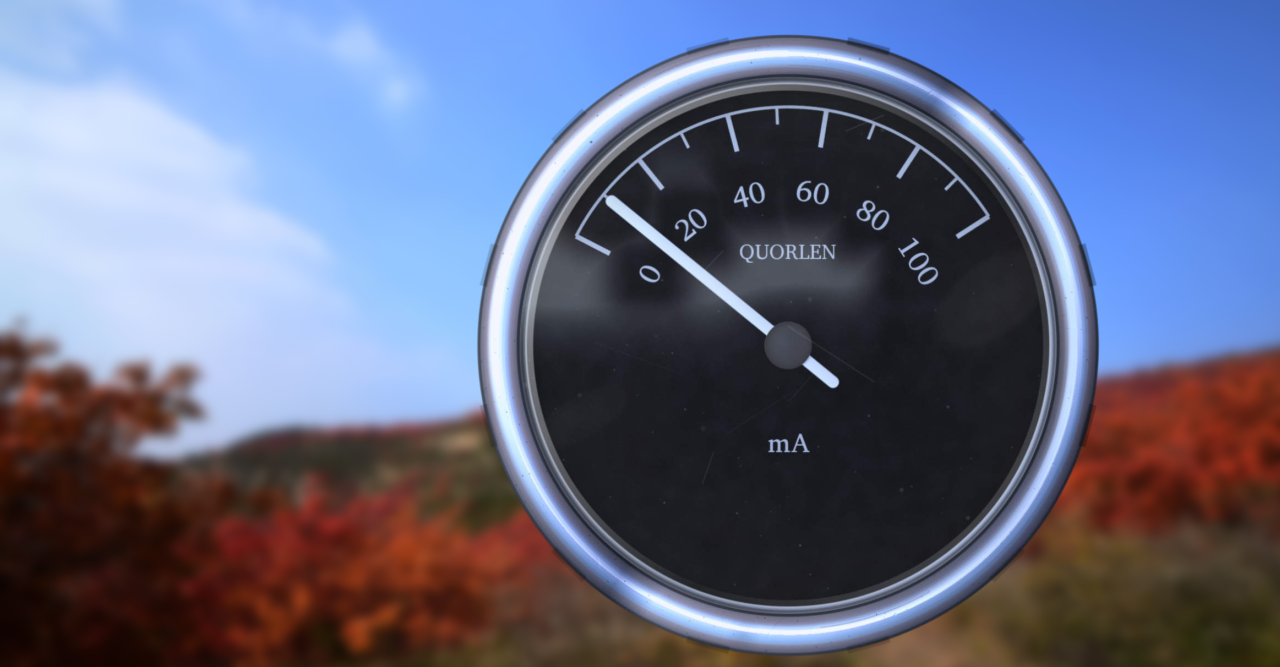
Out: 10,mA
